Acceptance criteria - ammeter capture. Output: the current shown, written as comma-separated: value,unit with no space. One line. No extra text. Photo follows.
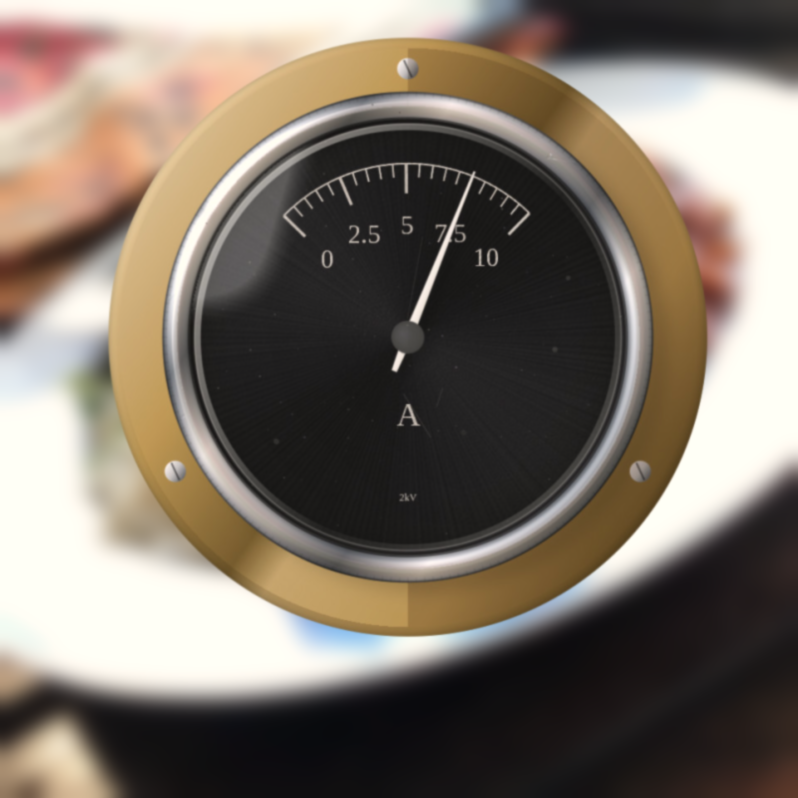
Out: 7.5,A
